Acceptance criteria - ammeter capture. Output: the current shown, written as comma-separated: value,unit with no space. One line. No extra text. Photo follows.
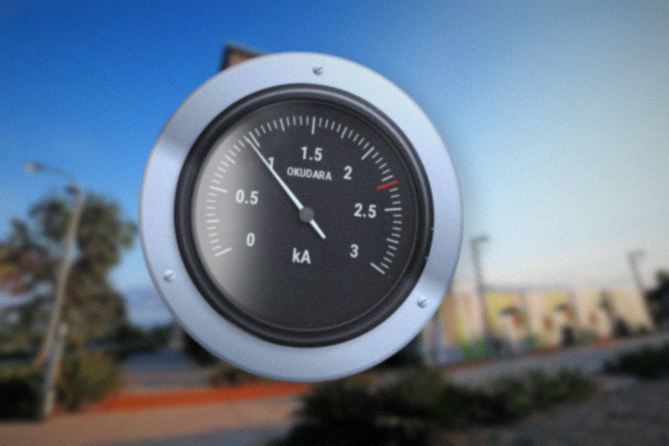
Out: 0.95,kA
